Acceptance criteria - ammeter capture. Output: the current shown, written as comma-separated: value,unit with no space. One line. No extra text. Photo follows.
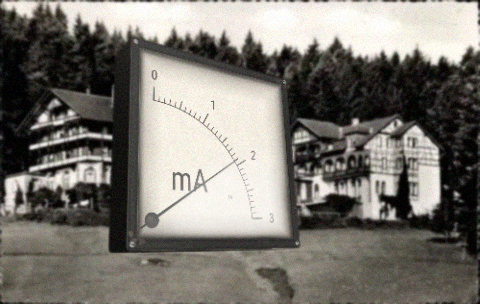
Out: 1.9,mA
